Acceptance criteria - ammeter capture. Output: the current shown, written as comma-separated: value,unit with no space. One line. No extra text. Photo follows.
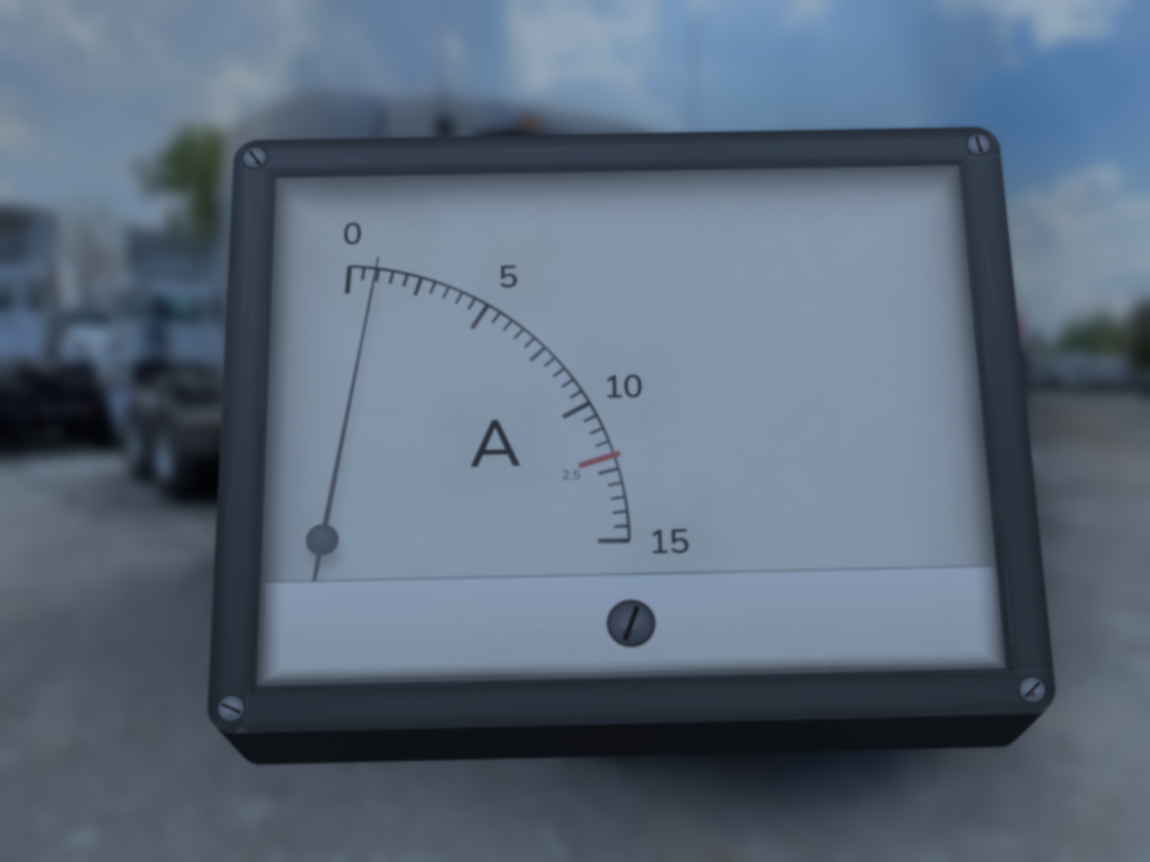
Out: 1,A
